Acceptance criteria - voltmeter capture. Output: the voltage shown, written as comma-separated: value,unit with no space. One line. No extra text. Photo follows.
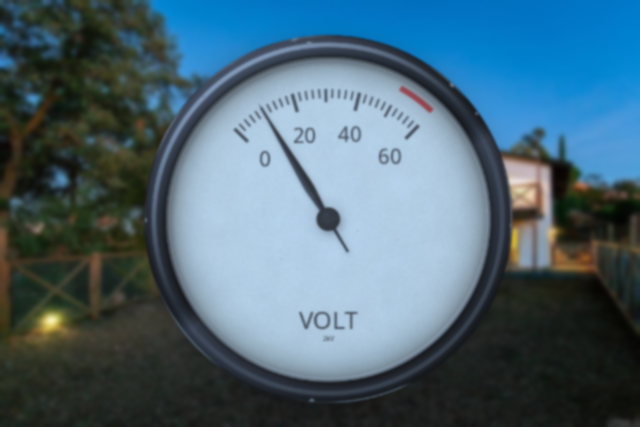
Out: 10,V
